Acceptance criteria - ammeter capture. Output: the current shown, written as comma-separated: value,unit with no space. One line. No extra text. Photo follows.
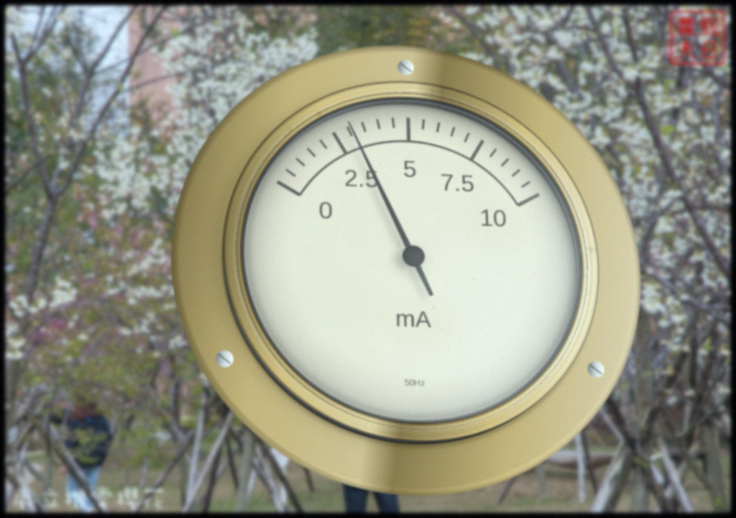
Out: 3,mA
